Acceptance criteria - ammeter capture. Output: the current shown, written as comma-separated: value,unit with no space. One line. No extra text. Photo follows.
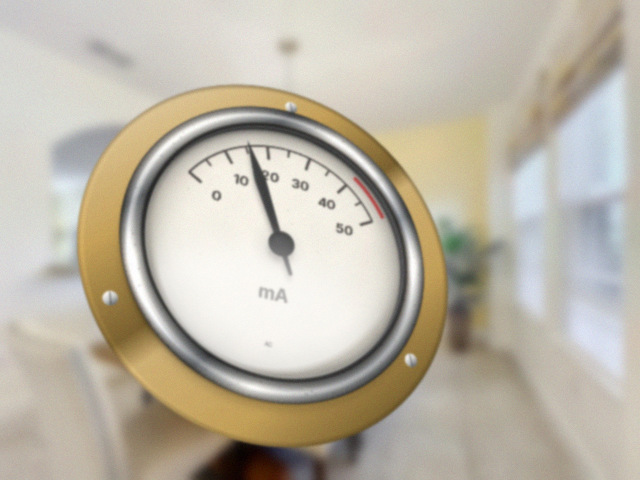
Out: 15,mA
